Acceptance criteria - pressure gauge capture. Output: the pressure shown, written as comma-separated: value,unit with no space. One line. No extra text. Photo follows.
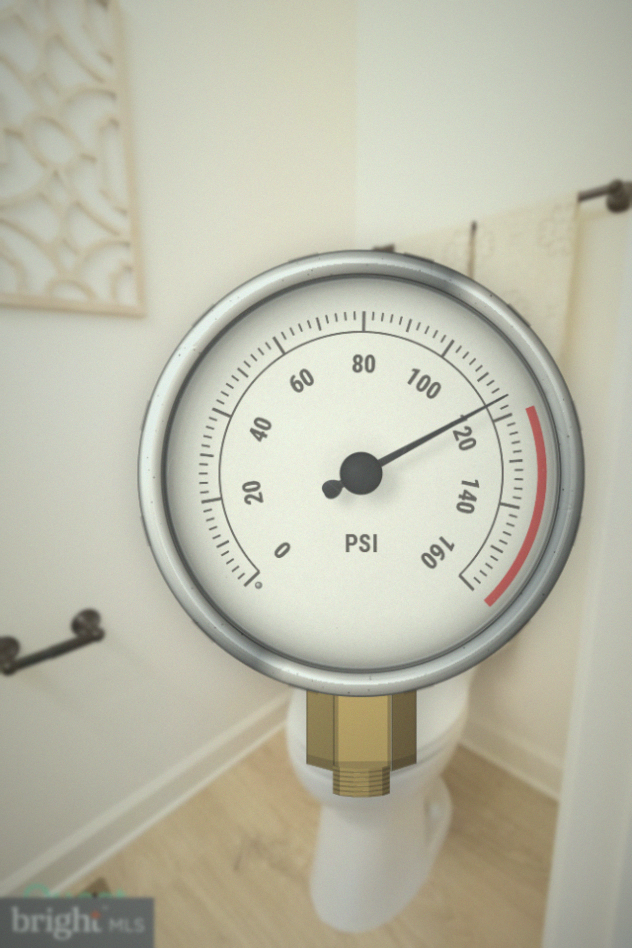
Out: 116,psi
